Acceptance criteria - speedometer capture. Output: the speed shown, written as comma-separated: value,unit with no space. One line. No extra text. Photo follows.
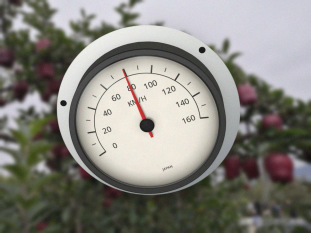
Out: 80,km/h
